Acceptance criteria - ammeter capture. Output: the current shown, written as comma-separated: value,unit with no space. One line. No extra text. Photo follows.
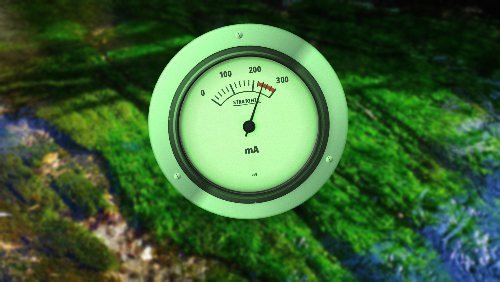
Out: 240,mA
